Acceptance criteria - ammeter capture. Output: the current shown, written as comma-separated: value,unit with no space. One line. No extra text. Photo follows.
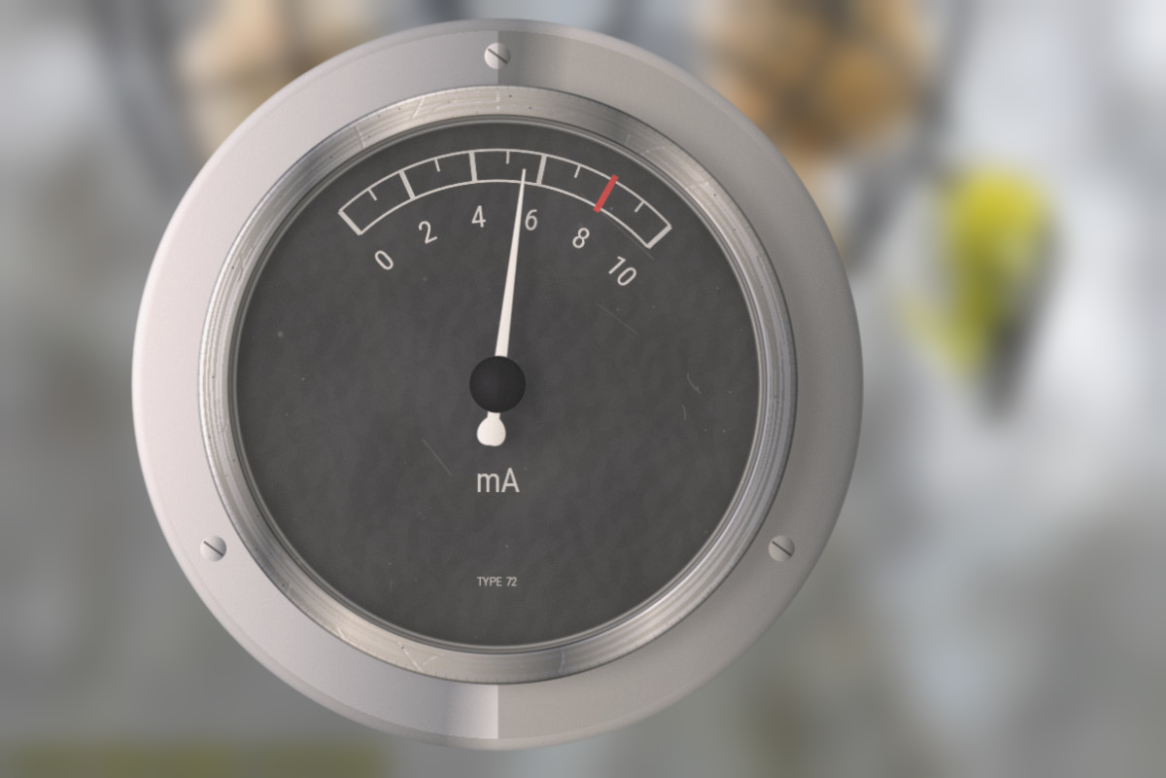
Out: 5.5,mA
